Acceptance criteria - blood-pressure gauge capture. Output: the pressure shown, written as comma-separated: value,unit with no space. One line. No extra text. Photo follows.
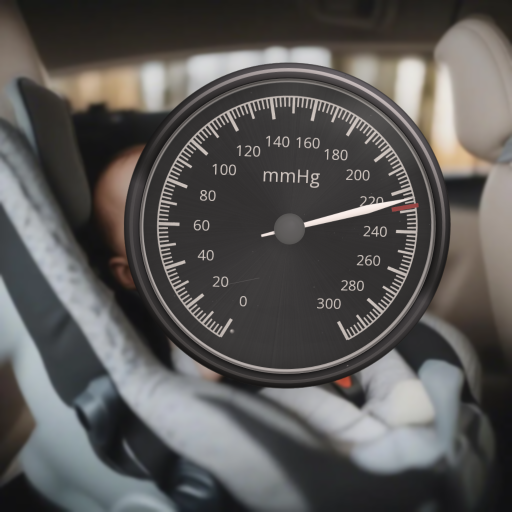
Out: 224,mmHg
